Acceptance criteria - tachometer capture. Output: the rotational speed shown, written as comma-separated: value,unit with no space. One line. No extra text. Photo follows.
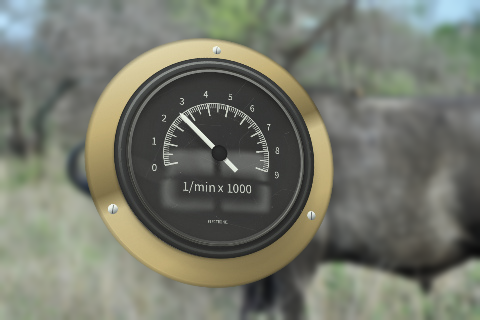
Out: 2500,rpm
